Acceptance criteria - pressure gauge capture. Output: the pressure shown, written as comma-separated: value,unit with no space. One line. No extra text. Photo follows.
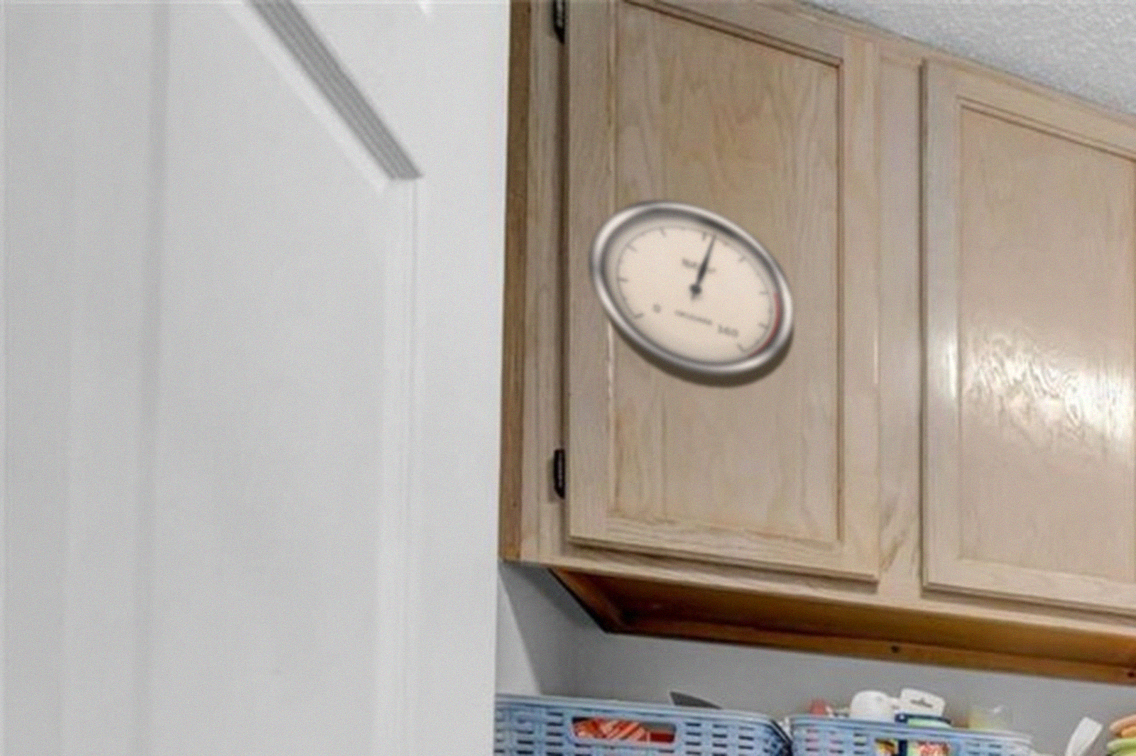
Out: 85,psi
